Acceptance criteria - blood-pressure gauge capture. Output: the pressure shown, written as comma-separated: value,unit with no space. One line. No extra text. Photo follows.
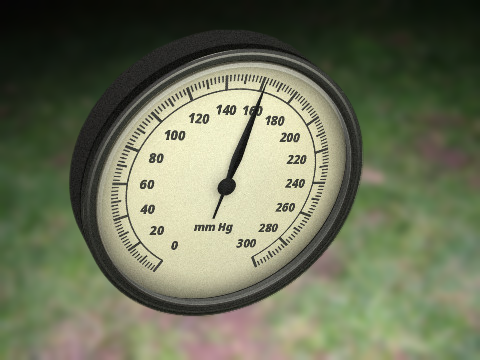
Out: 160,mmHg
